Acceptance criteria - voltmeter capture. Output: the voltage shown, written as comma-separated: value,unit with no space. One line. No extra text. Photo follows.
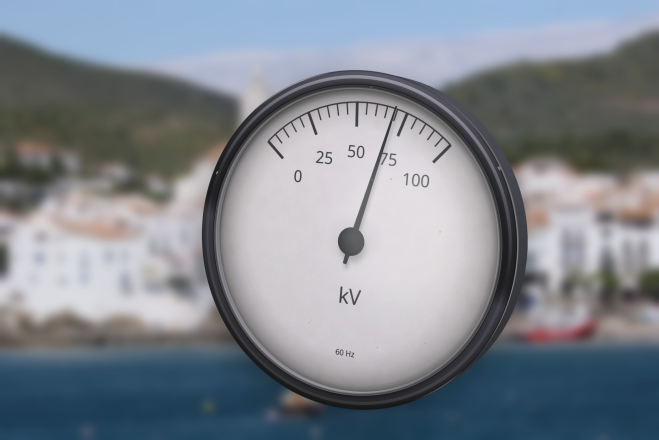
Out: 70,kV
